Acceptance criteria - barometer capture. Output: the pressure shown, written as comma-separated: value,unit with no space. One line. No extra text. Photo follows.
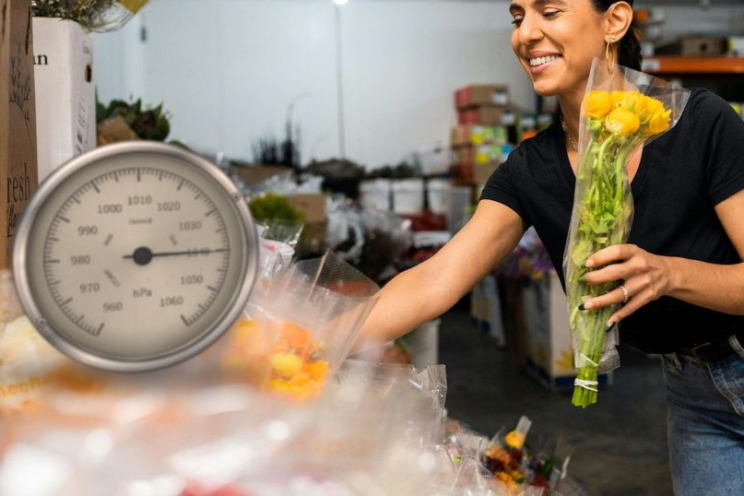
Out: 1040,hPa
